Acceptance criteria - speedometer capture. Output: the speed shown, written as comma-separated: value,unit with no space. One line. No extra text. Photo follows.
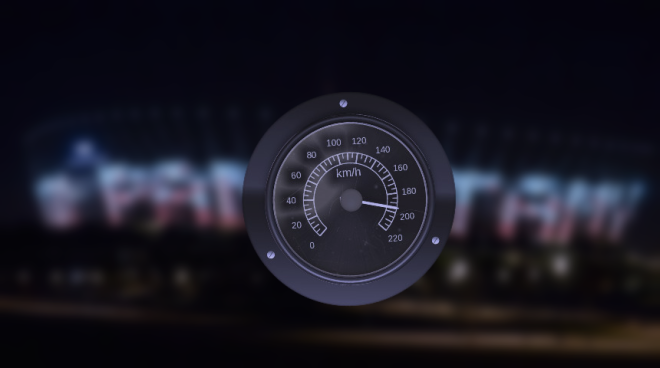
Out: 195,km/h
